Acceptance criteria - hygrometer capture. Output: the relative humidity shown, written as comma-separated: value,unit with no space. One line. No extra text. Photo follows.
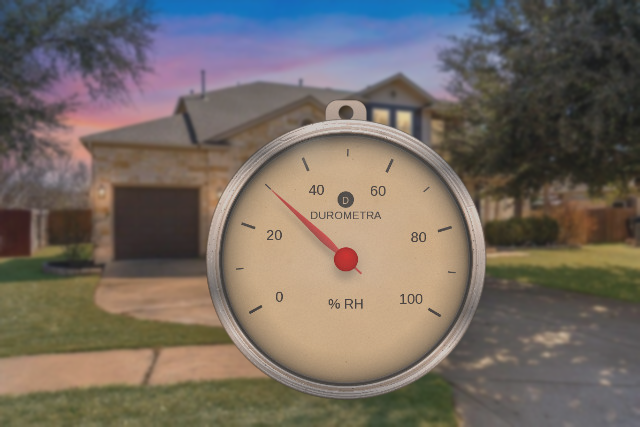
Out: 30,%
